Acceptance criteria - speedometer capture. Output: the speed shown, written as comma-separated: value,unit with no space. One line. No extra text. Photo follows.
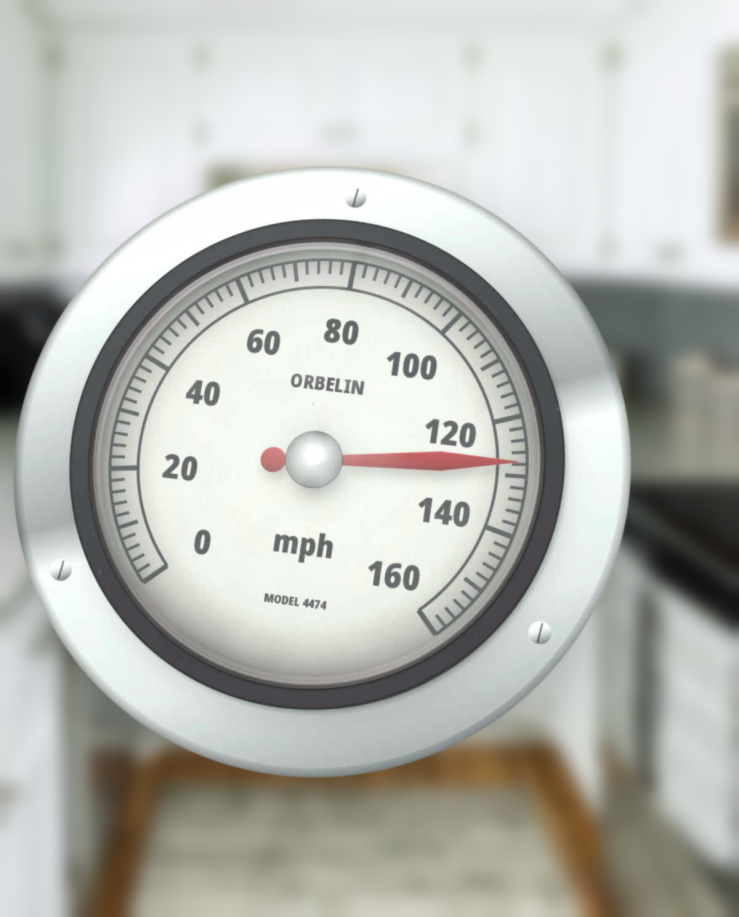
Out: 128,mph
